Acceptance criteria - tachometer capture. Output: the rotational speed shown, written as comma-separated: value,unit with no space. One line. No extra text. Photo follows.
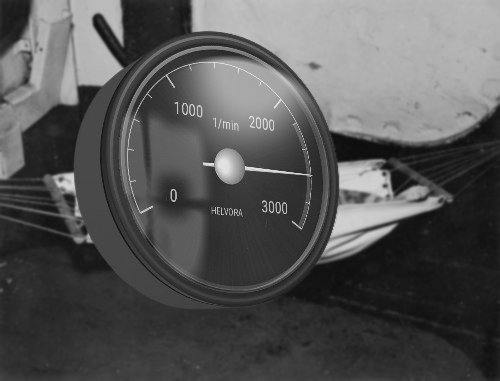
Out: 2600,rpm
